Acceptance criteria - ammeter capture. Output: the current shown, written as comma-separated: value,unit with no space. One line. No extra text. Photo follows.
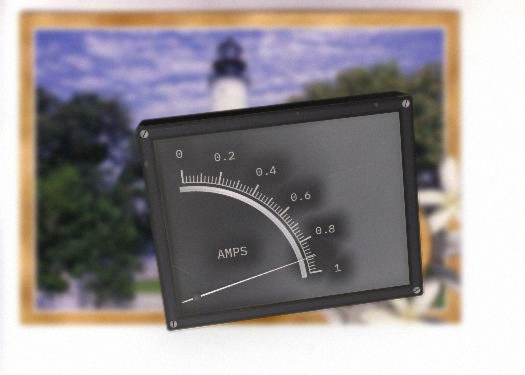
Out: 0.9,A
